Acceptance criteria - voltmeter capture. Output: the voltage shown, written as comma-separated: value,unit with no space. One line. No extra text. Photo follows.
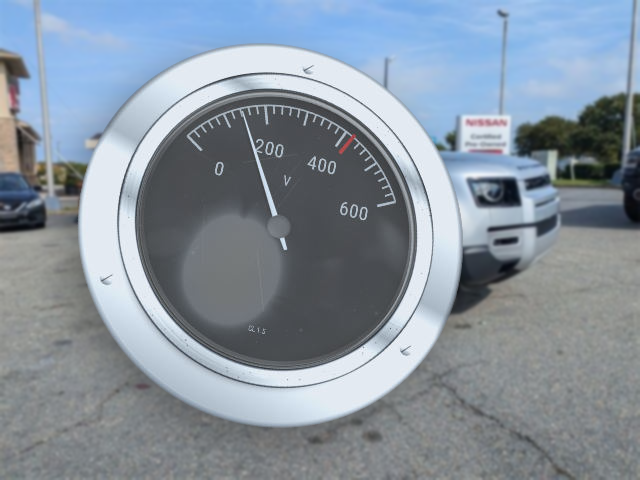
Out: 140,V
